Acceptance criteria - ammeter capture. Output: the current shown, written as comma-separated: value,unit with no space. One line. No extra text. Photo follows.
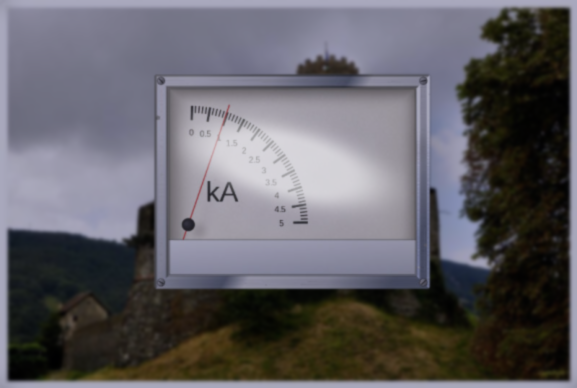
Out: 1,kA
